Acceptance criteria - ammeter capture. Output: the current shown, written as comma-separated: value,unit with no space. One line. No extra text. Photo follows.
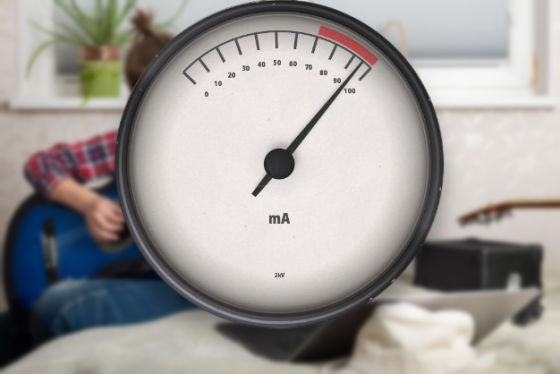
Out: 95,mA
